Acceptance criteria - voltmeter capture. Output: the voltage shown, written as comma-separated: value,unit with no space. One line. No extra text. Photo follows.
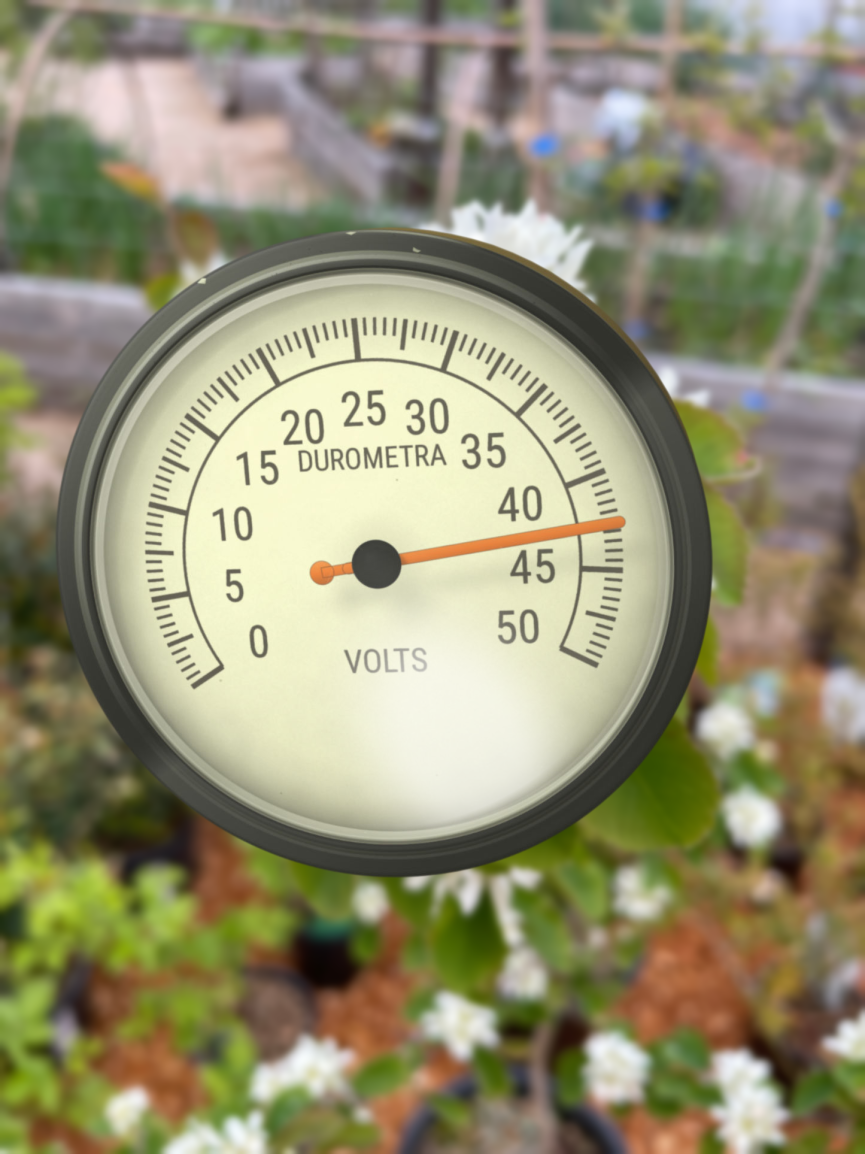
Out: 42.5,V
